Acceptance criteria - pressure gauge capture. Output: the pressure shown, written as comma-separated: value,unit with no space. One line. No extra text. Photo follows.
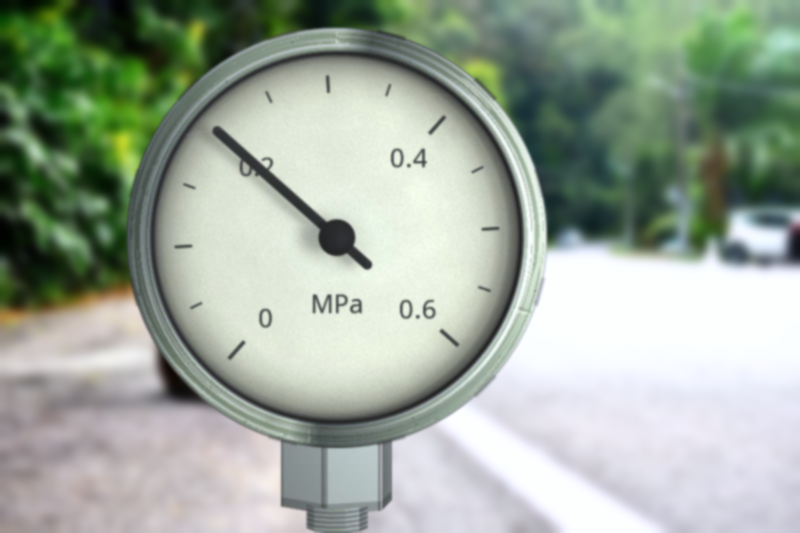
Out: 0.2,MPa
